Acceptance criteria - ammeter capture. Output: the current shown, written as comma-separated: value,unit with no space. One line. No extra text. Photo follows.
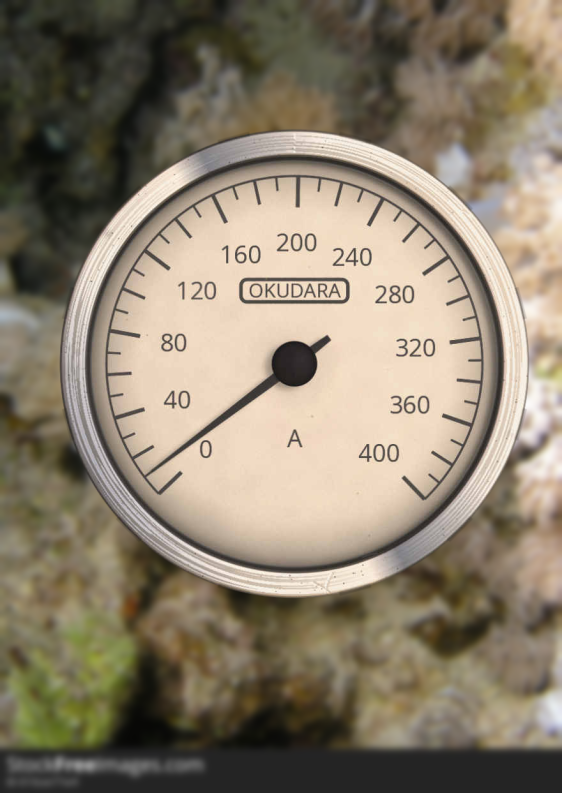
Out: 10,A
